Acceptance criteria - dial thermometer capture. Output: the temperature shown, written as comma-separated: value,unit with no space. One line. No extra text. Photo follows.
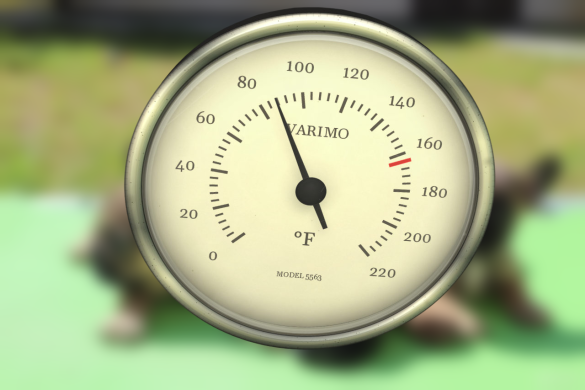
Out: 88,°F
